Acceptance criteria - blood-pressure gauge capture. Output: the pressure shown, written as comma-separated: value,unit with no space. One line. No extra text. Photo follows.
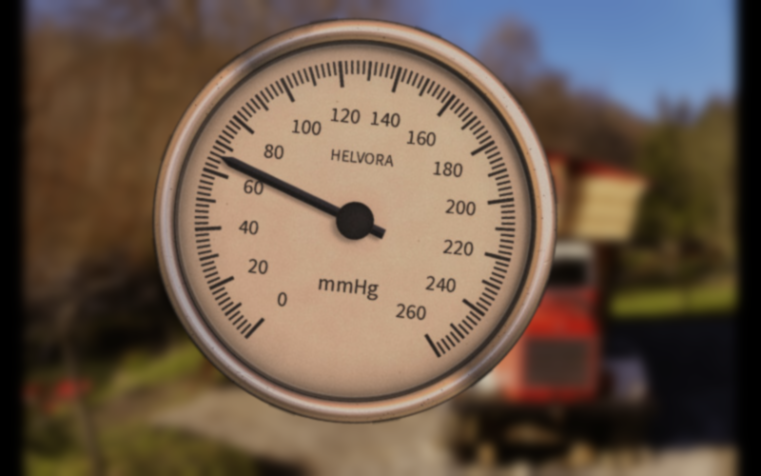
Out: 66,mmHg
